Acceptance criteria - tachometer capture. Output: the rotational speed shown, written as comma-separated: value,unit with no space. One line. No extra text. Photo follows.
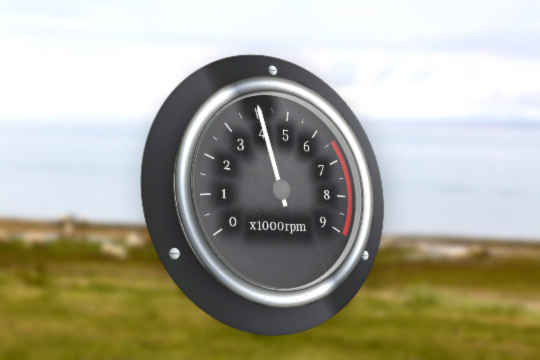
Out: 4000,rpm
